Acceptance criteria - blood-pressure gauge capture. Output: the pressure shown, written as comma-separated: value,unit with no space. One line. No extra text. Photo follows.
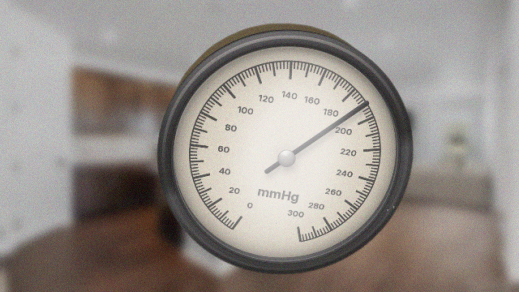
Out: 190,mmHg
